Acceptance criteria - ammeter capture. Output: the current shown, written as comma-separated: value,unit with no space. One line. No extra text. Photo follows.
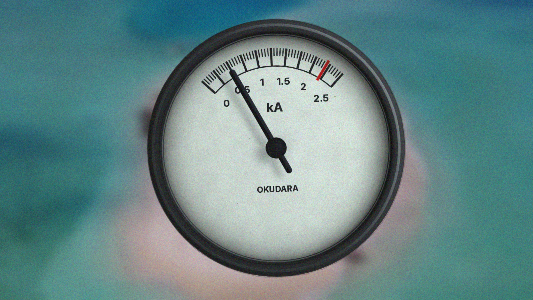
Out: 0.5,kA
